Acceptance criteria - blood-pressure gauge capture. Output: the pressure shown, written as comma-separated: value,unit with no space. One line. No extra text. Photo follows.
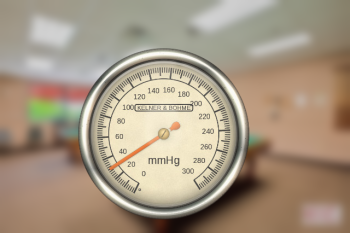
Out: 30,mmHg
